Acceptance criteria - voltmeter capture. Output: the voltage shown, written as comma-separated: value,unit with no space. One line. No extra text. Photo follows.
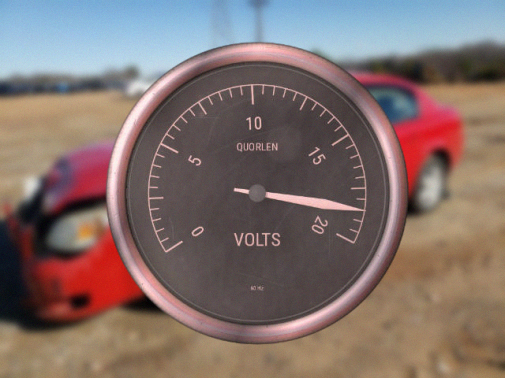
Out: 18.5,V
